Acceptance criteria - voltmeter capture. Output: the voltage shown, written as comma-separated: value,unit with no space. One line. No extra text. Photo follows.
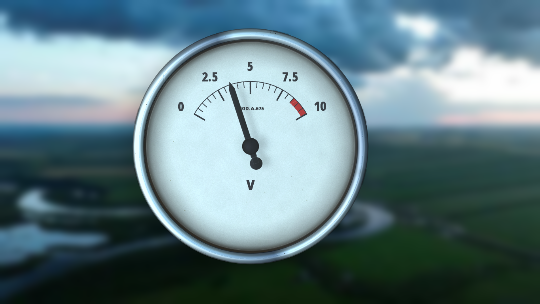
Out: 3.5,V
